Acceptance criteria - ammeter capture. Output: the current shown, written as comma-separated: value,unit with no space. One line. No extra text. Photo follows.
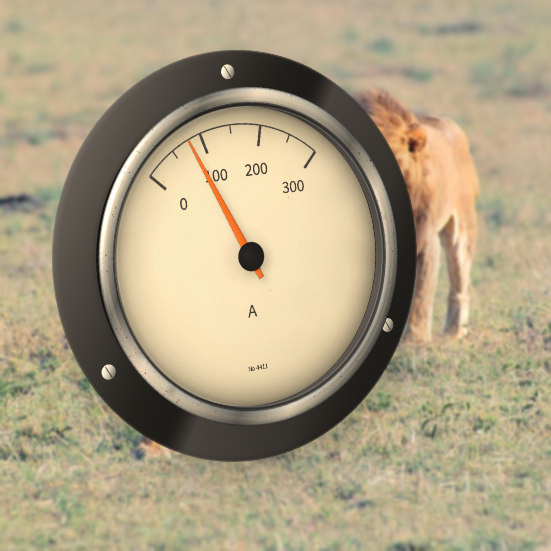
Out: 75,A
